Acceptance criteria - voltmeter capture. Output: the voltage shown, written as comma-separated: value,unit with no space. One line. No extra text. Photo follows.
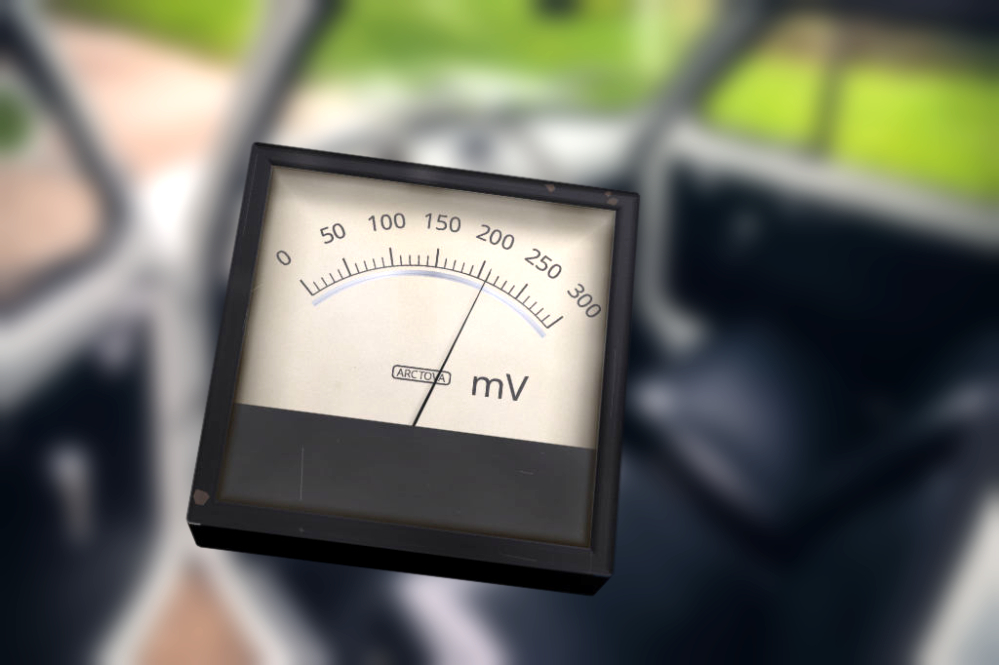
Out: 210,mV
